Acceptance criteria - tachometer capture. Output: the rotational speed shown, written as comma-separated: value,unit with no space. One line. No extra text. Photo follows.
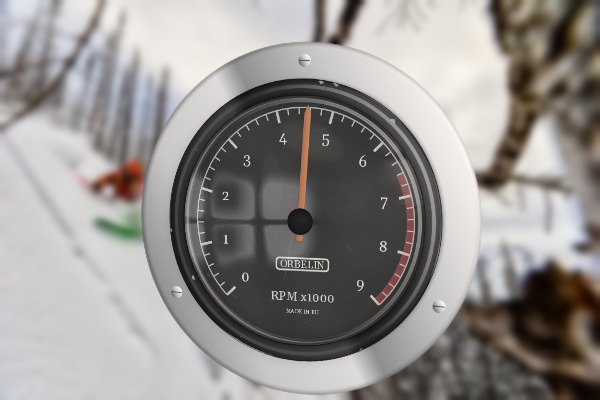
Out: 4600,rpm
